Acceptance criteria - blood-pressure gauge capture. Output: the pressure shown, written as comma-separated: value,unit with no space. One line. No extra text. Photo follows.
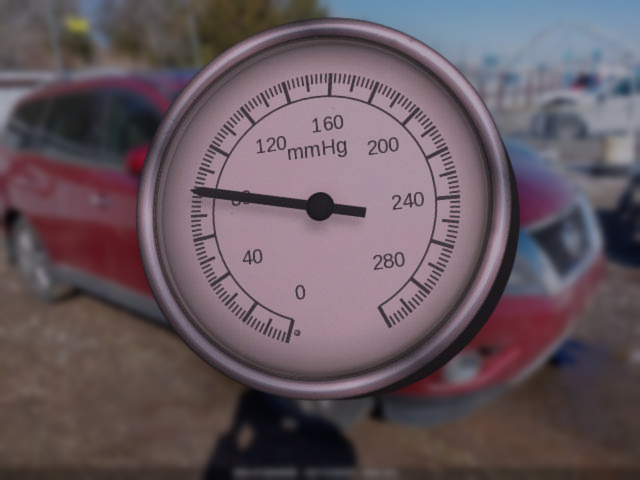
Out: 80,mmHg
